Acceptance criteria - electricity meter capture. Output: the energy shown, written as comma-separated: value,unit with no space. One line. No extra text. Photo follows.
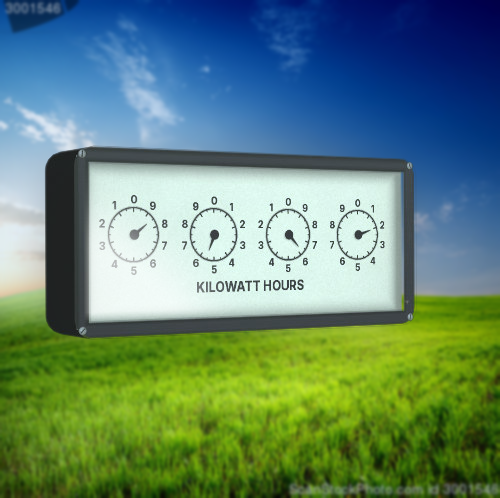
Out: 8562,kWh
